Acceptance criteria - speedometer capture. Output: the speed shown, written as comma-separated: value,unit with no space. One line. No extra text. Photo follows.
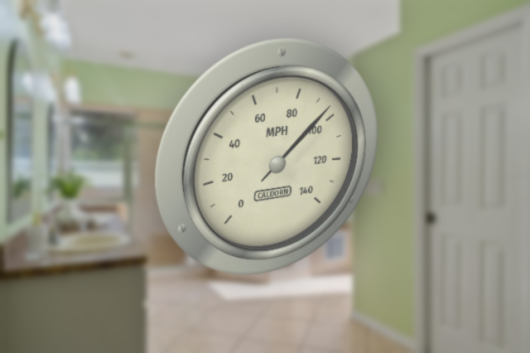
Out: 95,mph
